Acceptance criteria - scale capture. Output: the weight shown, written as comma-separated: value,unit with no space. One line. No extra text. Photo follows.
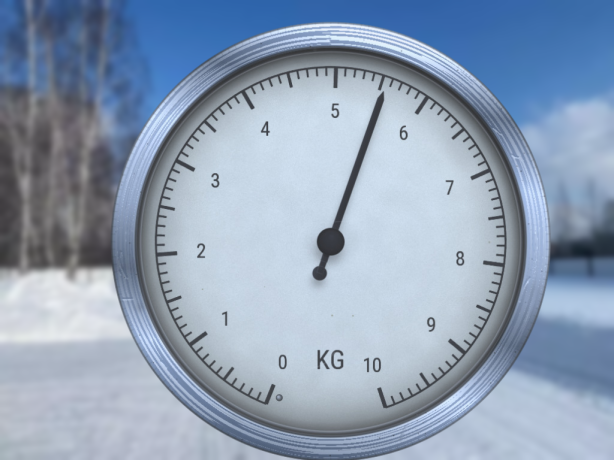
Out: 5.55,kg
